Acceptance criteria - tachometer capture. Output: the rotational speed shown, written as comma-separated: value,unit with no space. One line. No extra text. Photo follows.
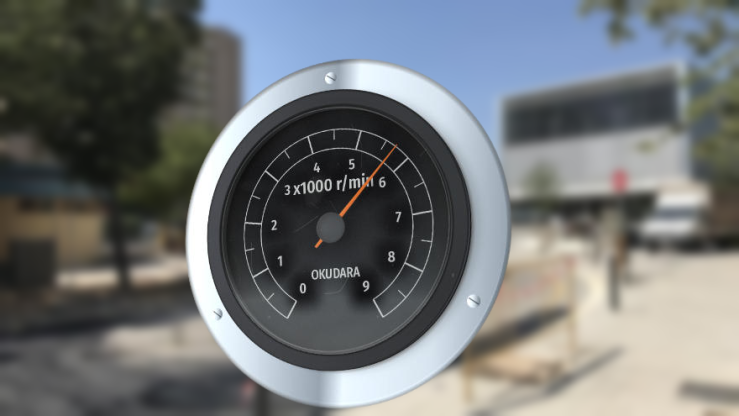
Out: 5750,rpm
